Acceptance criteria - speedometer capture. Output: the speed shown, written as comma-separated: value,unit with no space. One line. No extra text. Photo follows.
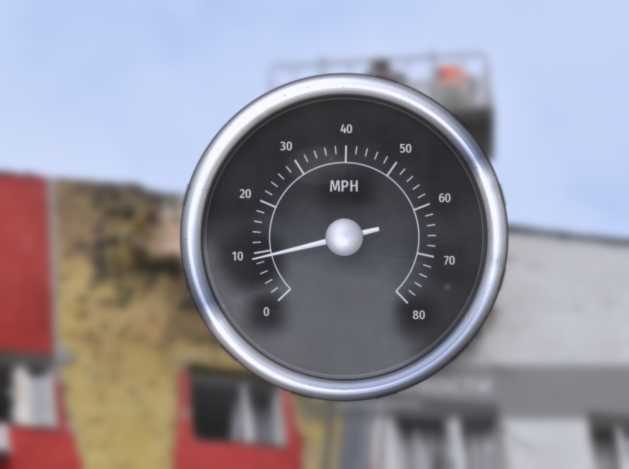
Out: 9,mph
